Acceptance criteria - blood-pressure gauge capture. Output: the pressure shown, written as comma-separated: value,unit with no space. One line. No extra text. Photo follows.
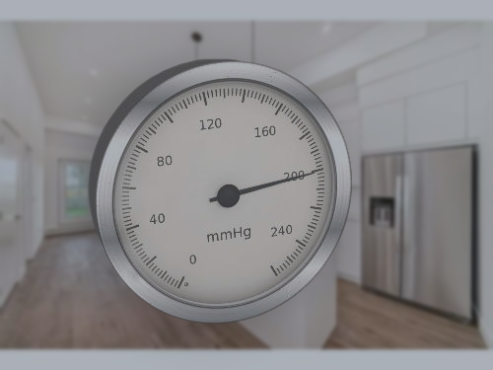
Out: 200,mmHg
